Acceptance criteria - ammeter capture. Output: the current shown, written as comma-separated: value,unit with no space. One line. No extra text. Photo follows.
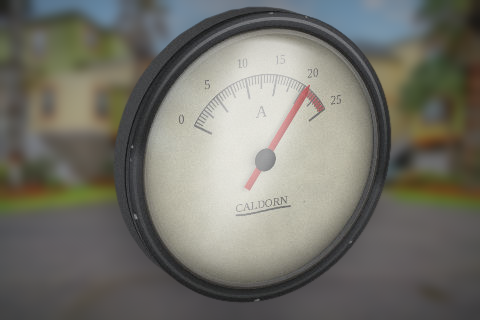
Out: 20,A
